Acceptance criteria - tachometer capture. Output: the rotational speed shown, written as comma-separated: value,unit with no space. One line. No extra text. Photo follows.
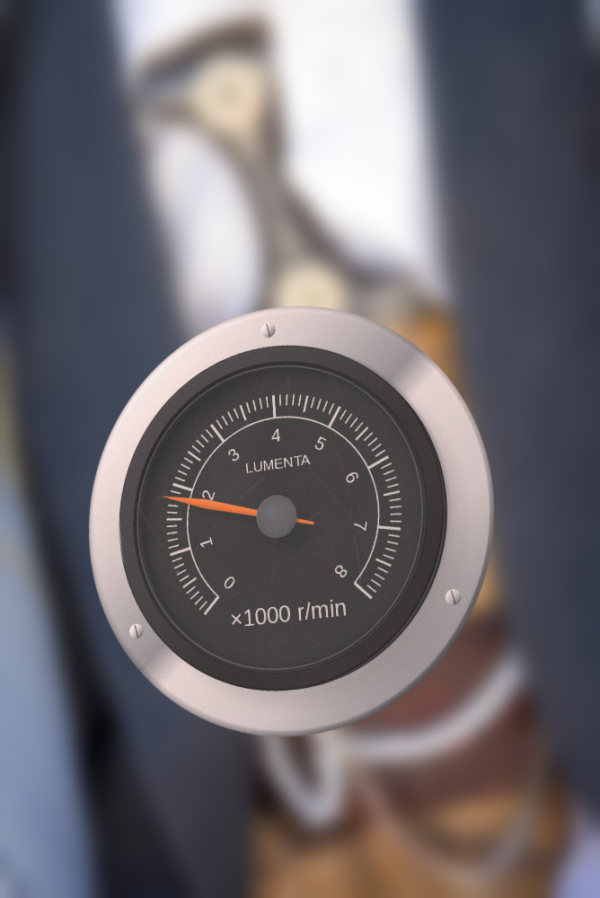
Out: 1800,rpm
